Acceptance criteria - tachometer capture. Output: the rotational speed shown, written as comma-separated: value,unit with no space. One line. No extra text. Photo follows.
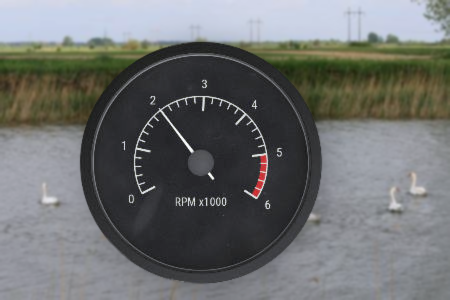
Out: 2000,rpm
